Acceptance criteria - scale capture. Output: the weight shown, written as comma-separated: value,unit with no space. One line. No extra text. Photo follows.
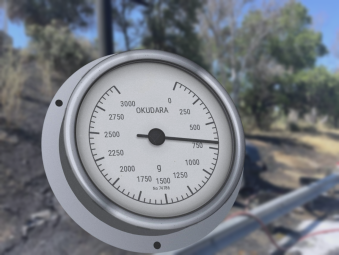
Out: 700,g
